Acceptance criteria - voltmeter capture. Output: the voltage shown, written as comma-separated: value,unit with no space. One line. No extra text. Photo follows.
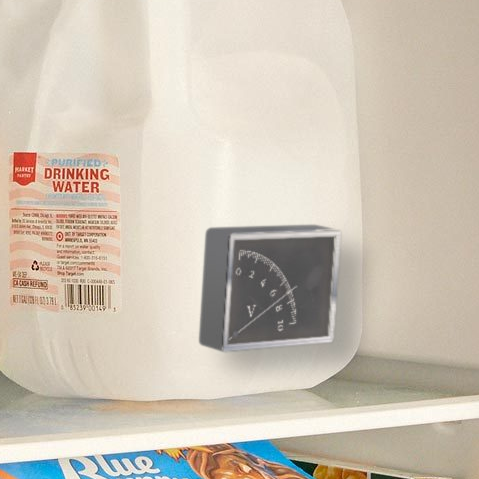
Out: 7,V
